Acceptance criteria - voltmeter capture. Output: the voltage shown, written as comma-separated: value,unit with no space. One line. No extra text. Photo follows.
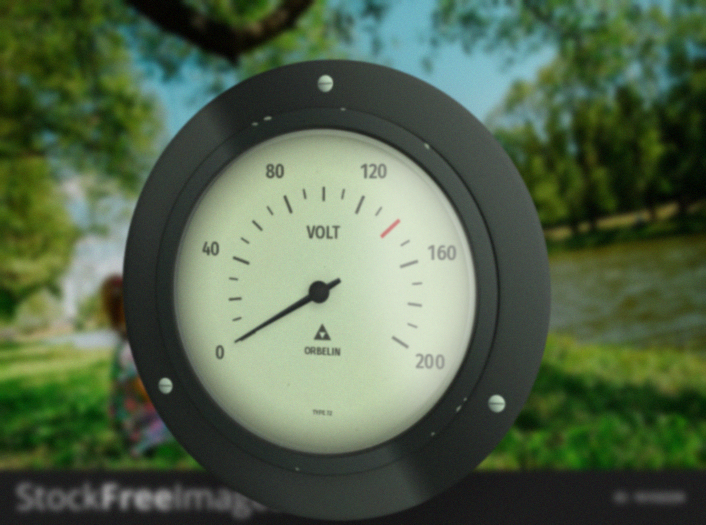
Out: 0,V
